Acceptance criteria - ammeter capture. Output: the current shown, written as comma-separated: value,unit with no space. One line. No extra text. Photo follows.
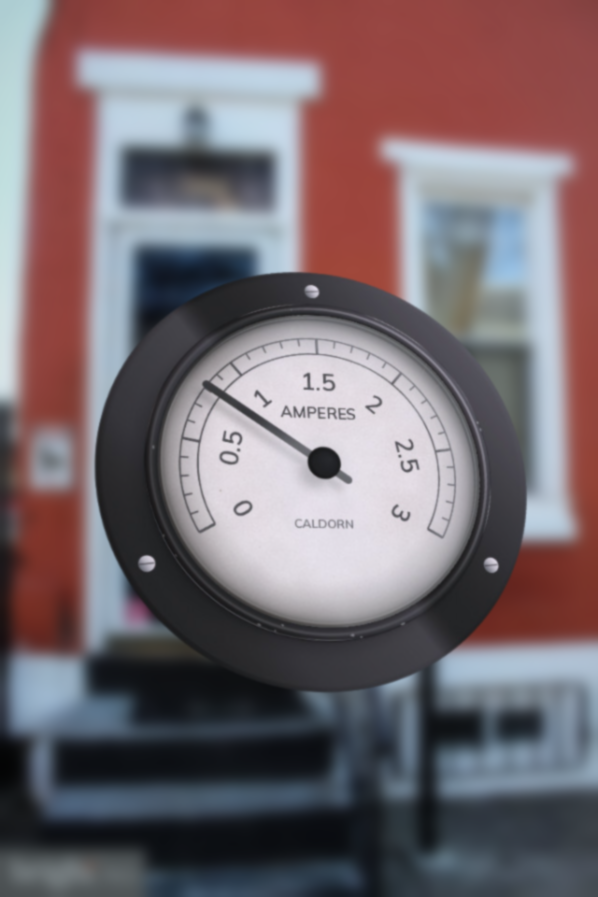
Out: 0.8,A
